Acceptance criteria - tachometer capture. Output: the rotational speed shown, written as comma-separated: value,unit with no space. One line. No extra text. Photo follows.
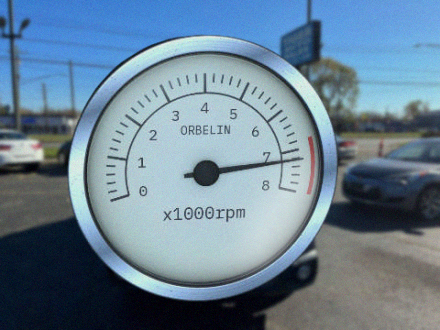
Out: 7200,rpm
